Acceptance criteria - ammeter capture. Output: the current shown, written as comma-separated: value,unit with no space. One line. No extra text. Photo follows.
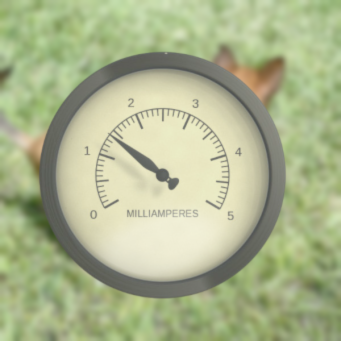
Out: 1.4,mA
